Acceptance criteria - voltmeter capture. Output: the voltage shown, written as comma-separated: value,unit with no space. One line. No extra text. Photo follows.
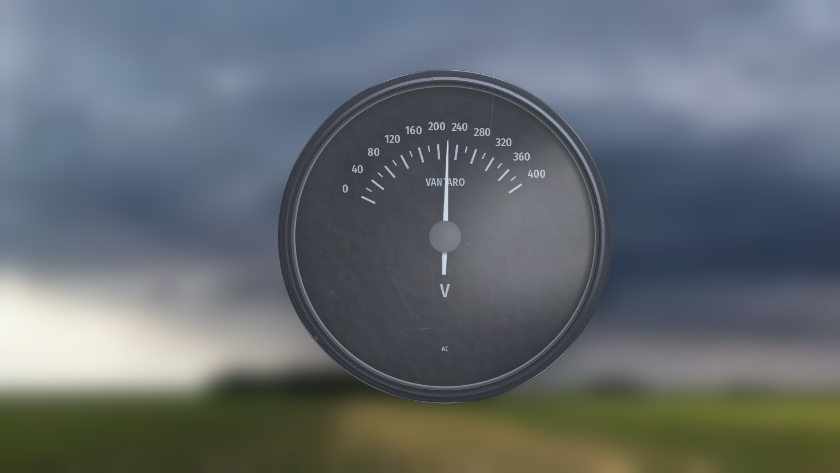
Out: 220,V
